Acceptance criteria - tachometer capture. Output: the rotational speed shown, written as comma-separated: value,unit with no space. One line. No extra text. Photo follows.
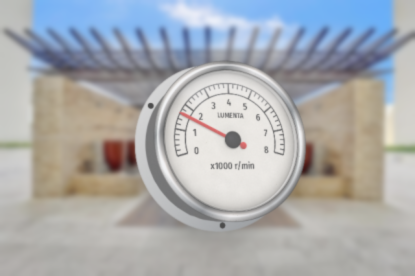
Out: 1600,rpm
